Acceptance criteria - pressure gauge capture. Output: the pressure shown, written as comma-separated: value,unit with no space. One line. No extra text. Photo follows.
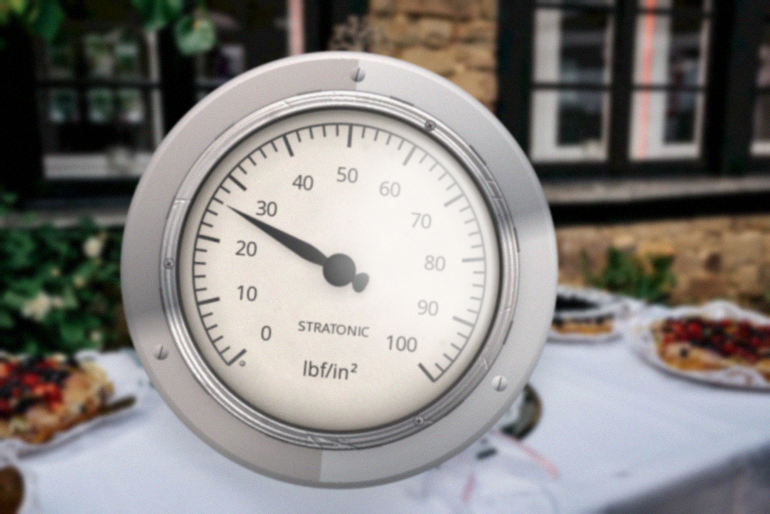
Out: 26,psi
